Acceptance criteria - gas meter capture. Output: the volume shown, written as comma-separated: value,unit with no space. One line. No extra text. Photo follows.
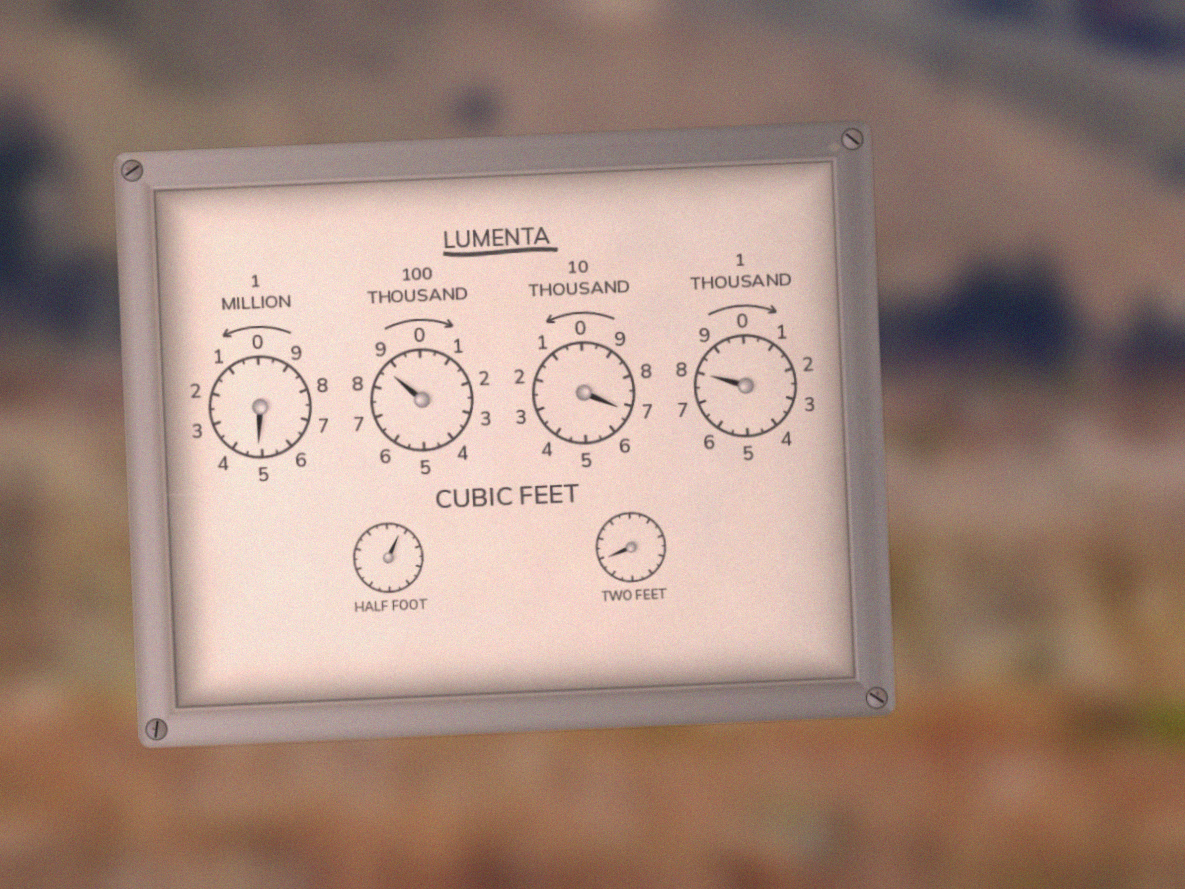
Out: 486800,ft³
